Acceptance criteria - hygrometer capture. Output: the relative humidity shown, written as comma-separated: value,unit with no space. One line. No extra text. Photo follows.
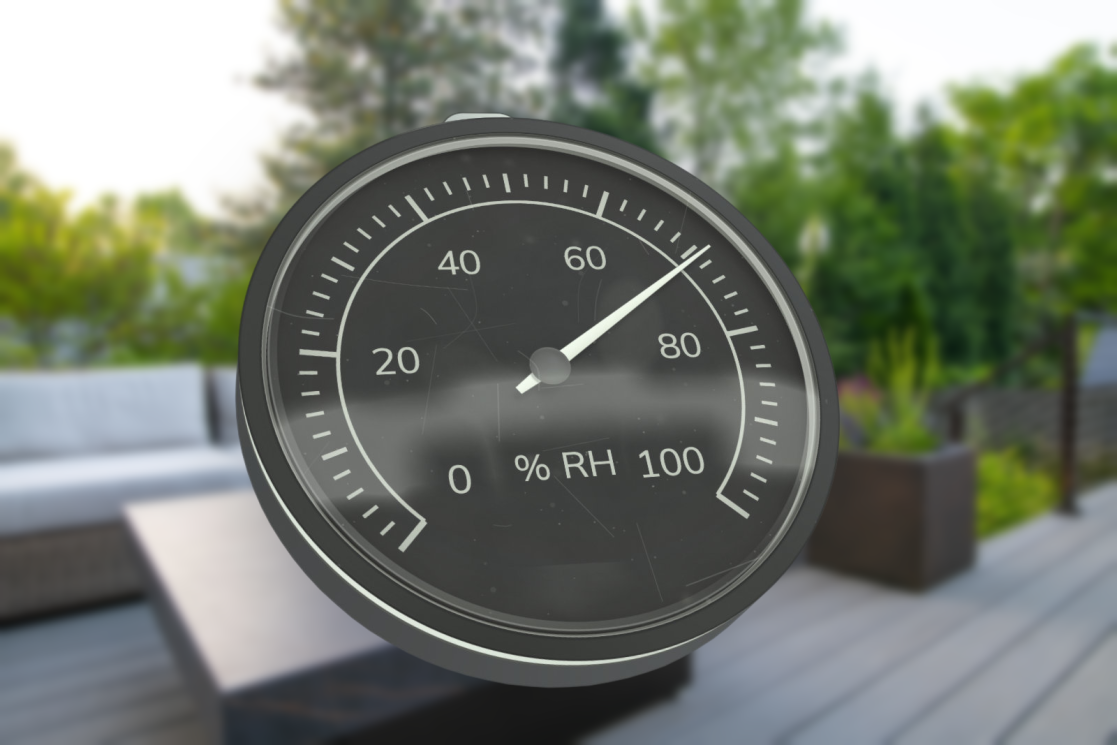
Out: 71,%
